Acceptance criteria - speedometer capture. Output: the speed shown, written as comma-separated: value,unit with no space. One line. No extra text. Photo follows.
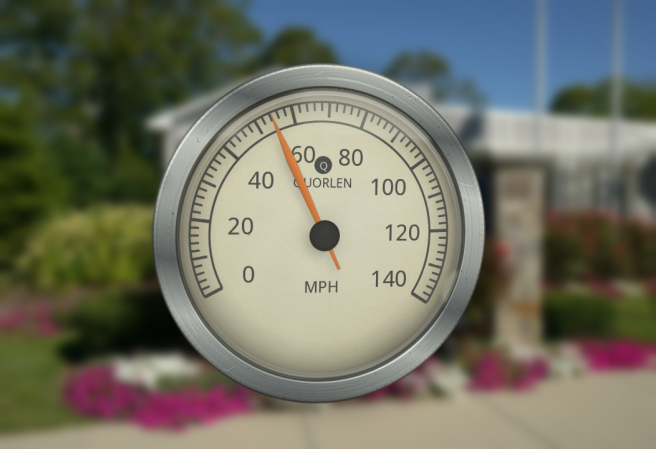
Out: 54,mph
